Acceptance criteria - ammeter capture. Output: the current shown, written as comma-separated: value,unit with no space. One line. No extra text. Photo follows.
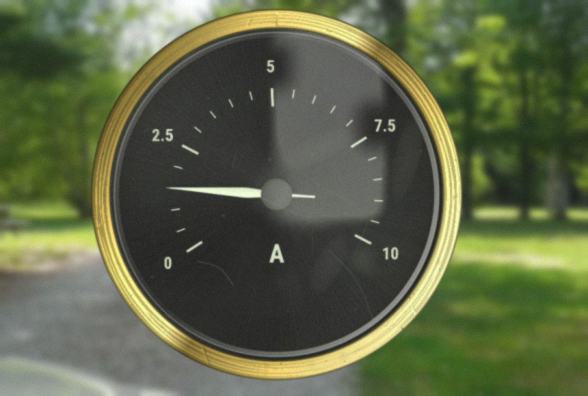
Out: 1.5,A
